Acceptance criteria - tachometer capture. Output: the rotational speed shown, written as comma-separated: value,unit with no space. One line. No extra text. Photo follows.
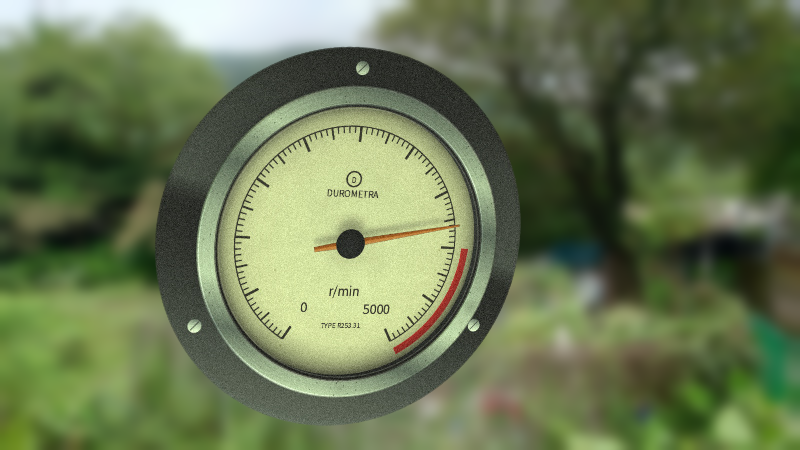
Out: 3800,rpm
